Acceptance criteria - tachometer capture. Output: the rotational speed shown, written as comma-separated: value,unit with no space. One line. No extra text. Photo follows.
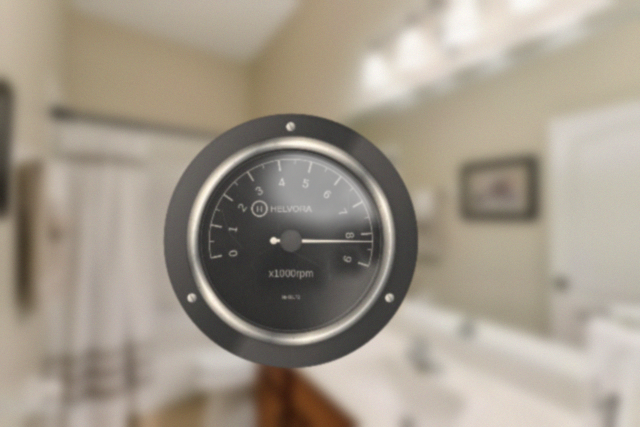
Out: 8250,rpm
